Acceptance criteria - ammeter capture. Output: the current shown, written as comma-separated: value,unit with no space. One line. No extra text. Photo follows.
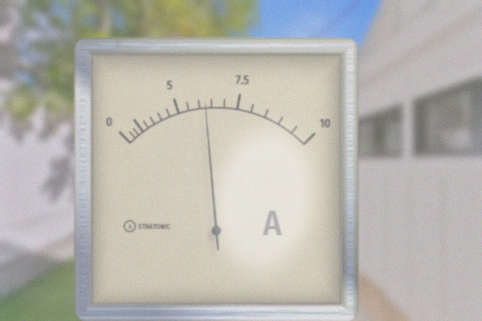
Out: 6.25,A
